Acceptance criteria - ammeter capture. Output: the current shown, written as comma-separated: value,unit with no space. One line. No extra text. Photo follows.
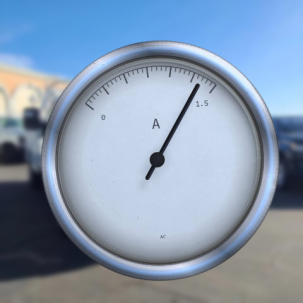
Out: 1.35,A
